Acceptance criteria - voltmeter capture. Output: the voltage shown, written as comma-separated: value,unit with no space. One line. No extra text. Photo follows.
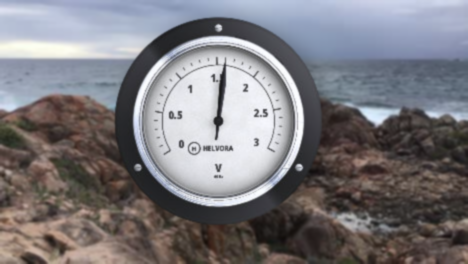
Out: 1.6,V
